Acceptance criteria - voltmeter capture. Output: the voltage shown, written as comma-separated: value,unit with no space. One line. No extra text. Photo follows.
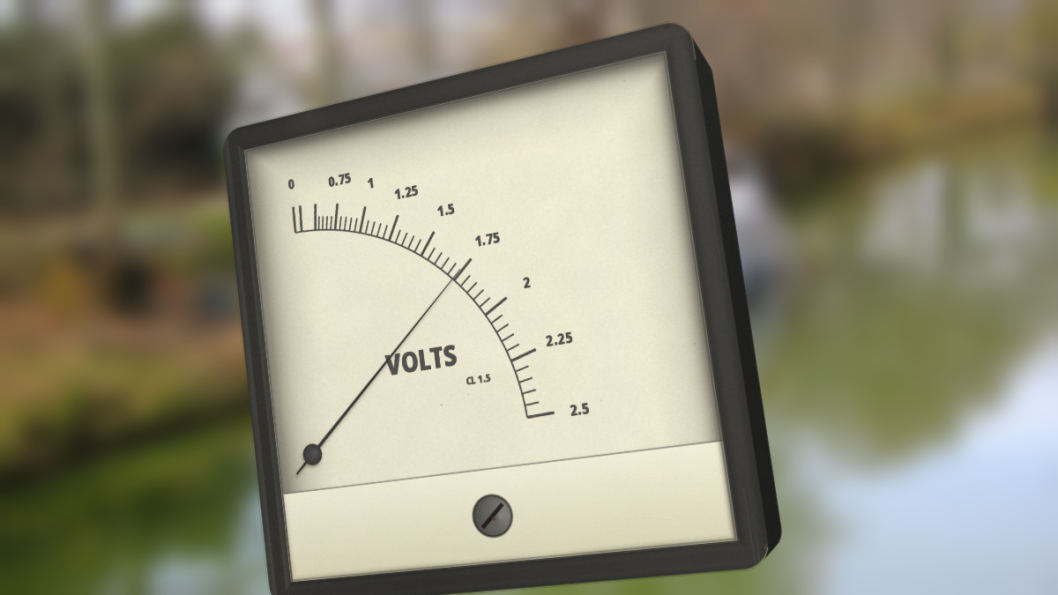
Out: 1.75,V
